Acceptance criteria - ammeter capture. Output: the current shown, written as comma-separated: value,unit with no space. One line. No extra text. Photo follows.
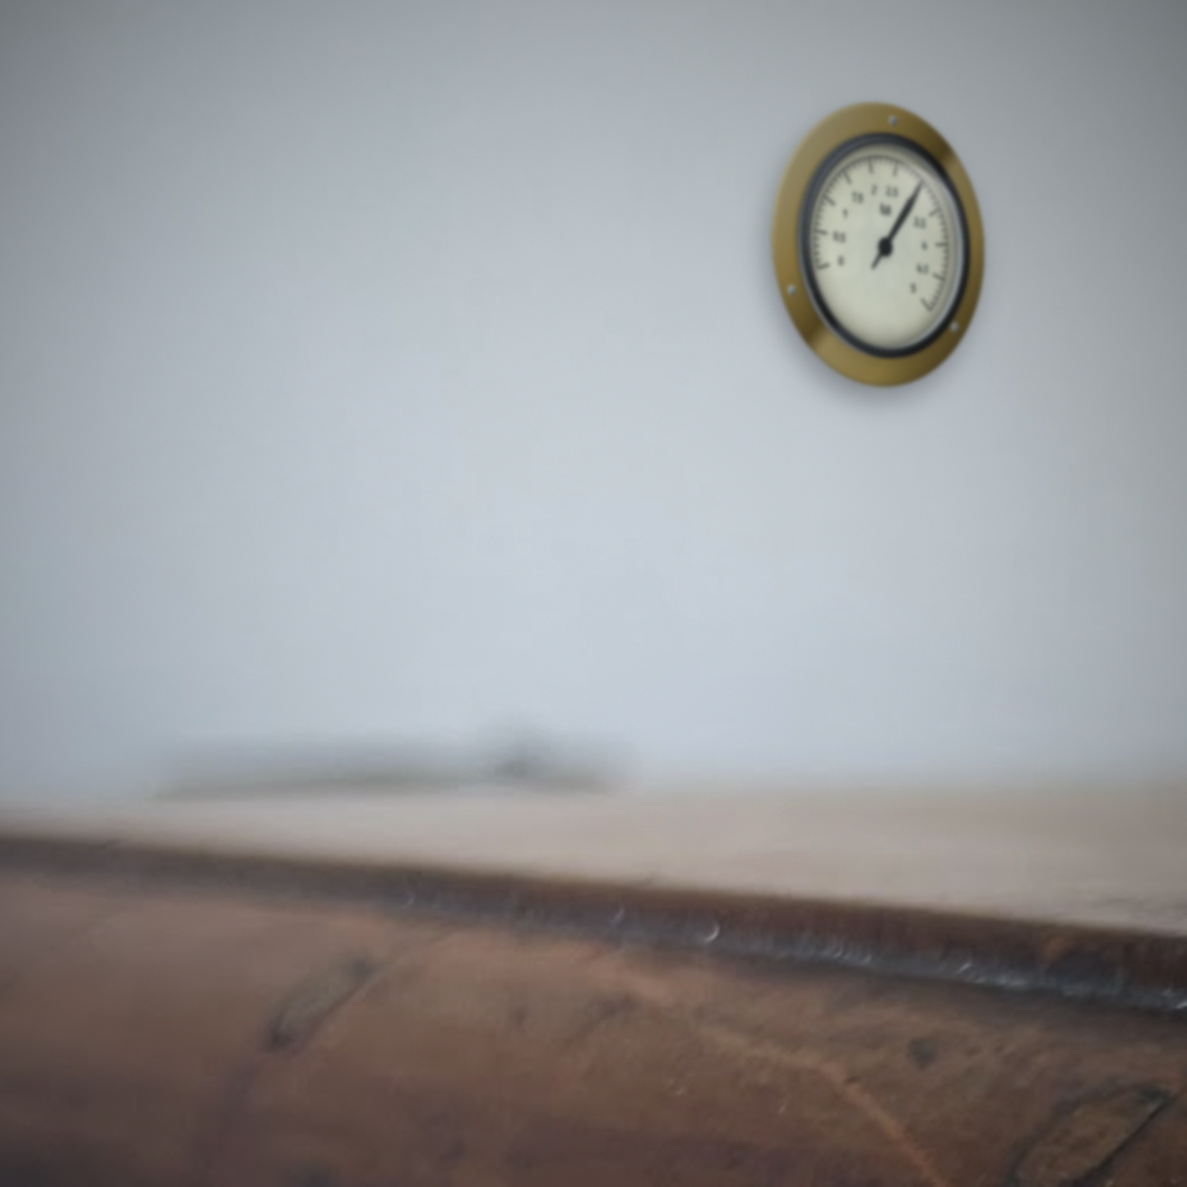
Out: 3,kA
